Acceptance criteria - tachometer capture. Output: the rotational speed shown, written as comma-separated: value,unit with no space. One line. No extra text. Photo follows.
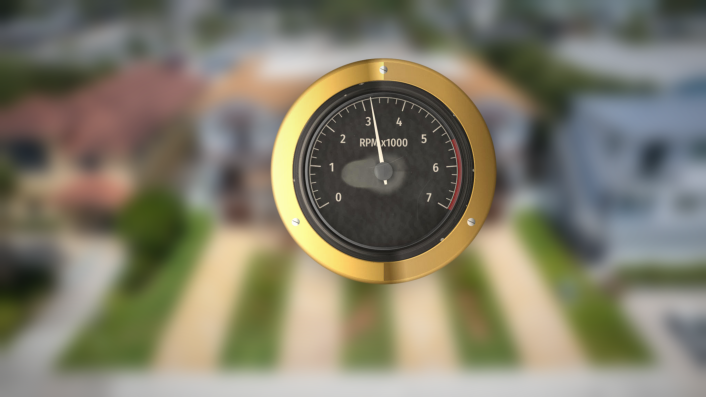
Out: 3200,rpm
